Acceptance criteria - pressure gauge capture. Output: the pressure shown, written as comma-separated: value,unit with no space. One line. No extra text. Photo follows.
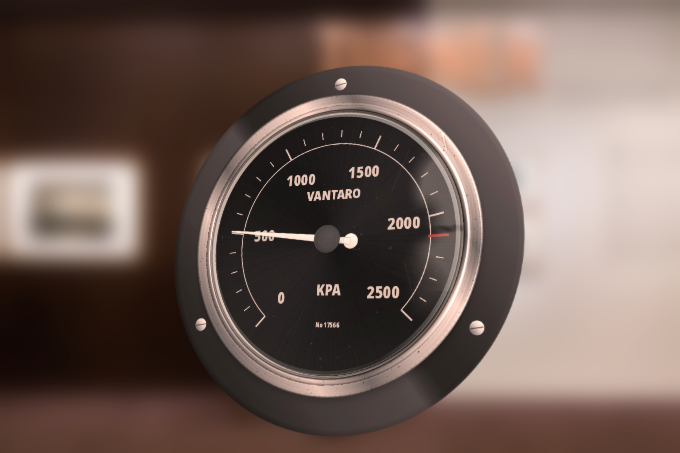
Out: 500,kPa
